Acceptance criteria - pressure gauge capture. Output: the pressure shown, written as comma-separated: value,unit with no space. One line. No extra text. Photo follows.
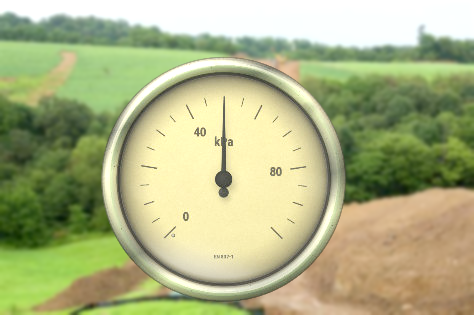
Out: 50,kPa
